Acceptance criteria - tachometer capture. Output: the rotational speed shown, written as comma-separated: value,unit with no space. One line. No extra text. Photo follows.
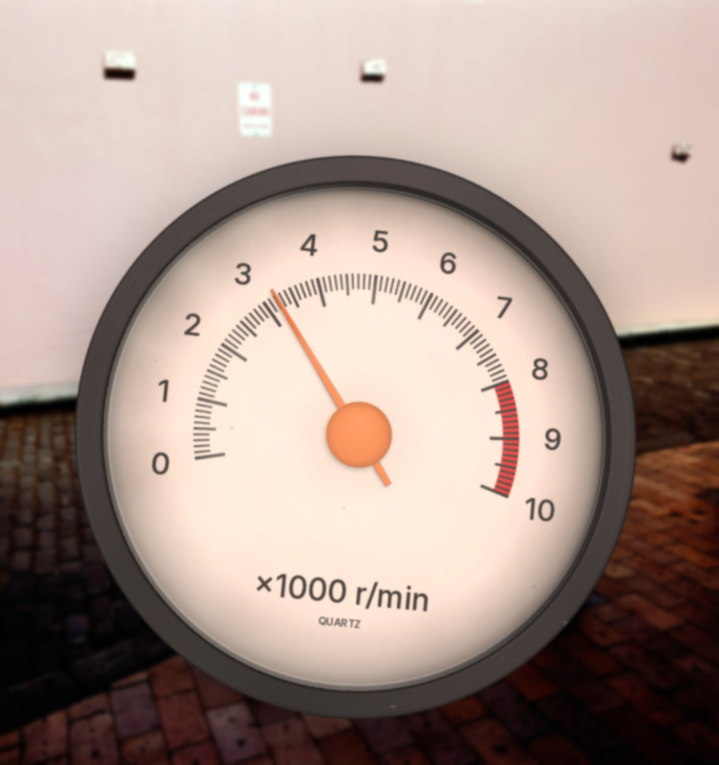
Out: 3200,rpm
